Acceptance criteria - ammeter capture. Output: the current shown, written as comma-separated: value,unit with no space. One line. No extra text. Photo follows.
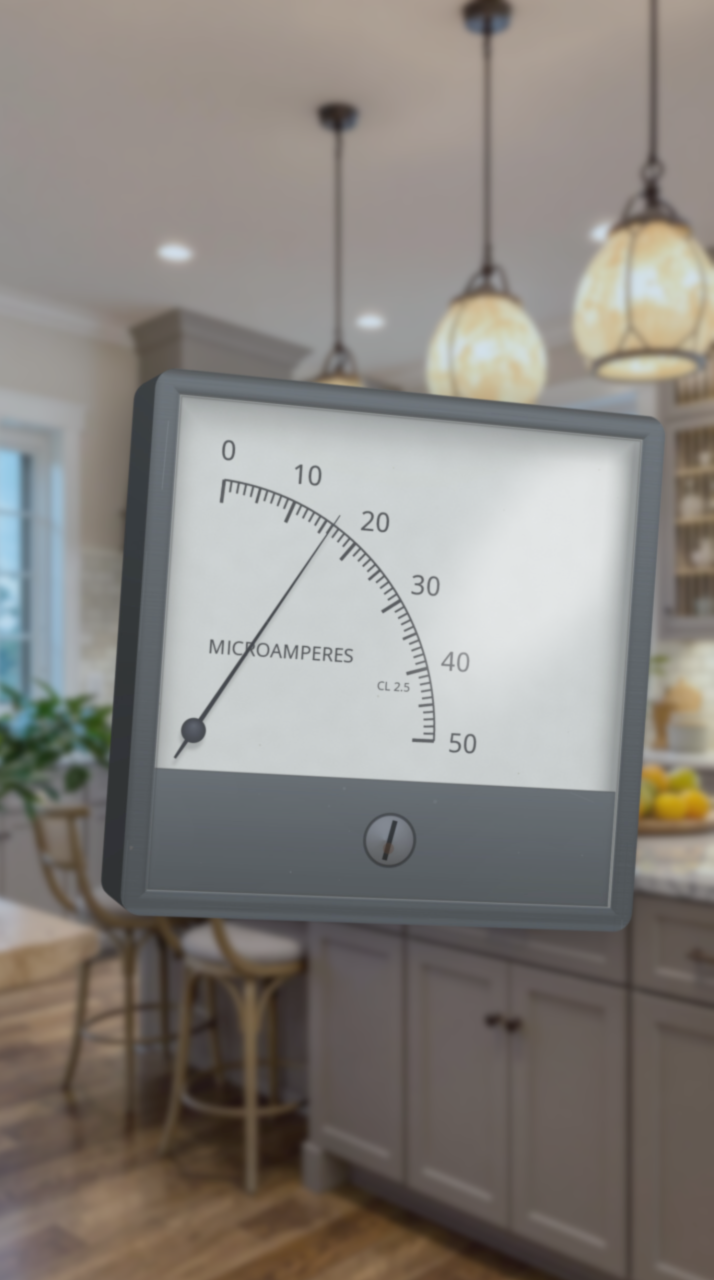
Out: 16,µA
